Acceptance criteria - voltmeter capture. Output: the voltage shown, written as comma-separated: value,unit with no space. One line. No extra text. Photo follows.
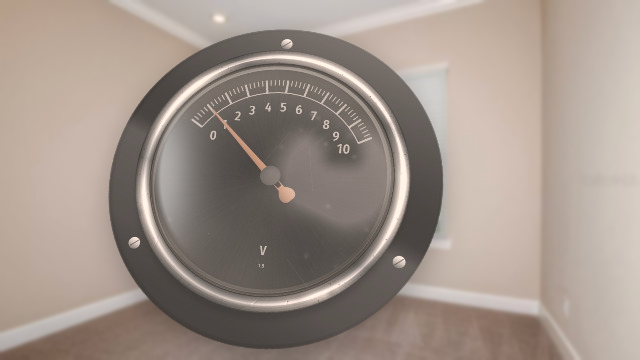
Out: 1,V
